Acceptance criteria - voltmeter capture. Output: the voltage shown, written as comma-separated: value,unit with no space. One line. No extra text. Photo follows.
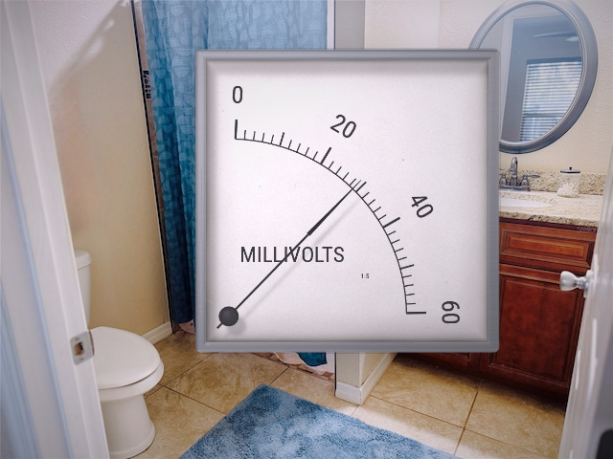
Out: 29,mV
